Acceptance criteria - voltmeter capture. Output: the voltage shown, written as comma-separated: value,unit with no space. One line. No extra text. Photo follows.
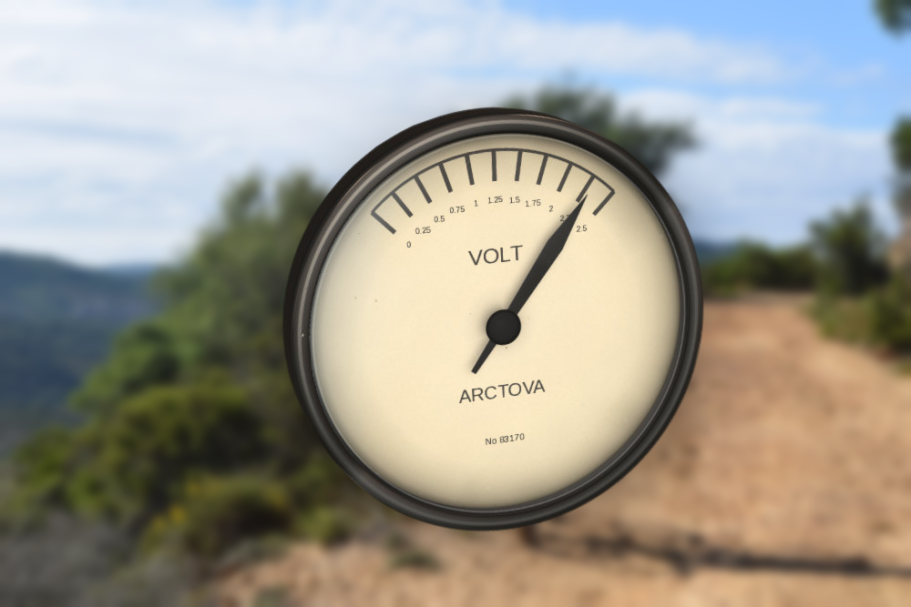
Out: 2.25,V
